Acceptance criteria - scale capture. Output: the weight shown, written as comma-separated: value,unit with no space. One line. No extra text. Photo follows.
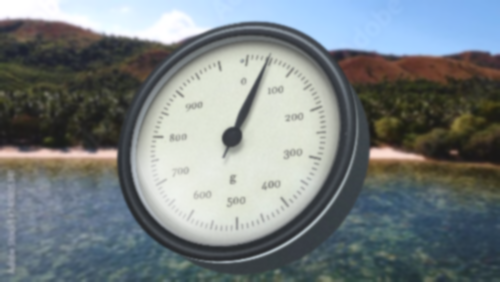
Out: 50,g
